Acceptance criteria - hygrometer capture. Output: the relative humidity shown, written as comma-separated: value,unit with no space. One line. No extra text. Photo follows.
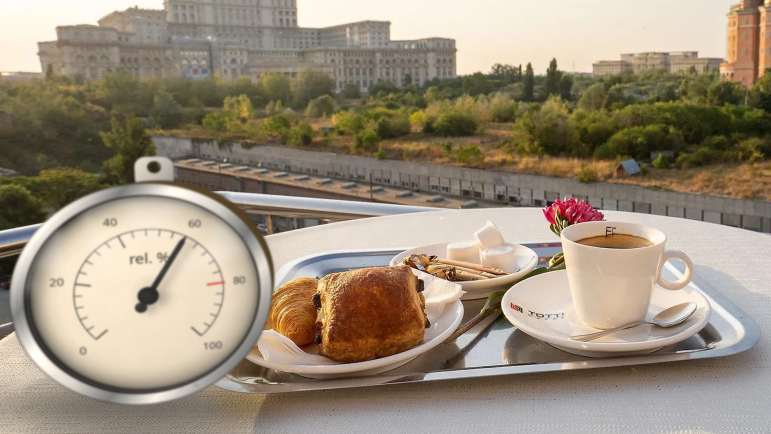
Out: 60,%
